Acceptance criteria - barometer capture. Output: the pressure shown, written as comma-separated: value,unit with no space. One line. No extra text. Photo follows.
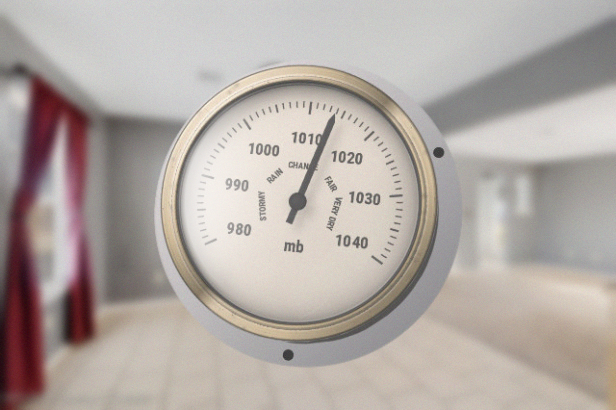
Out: 1014,mbar
